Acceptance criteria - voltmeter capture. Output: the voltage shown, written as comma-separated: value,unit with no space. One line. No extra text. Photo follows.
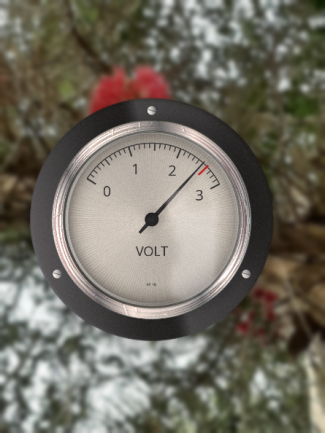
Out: 2.5,V
